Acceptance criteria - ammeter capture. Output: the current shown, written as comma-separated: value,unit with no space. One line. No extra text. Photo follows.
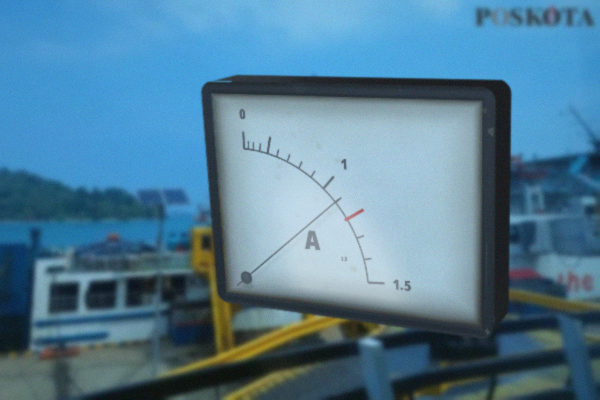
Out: 1.1,A
